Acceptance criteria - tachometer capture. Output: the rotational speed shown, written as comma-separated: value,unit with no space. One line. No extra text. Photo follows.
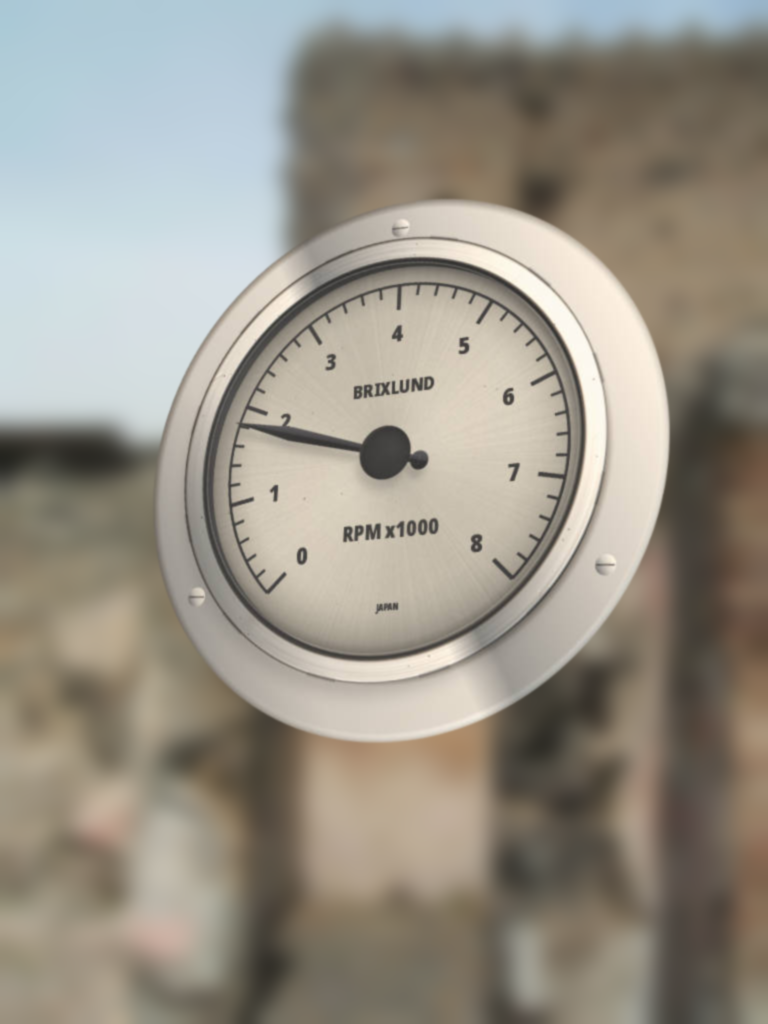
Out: 1800,rpm
